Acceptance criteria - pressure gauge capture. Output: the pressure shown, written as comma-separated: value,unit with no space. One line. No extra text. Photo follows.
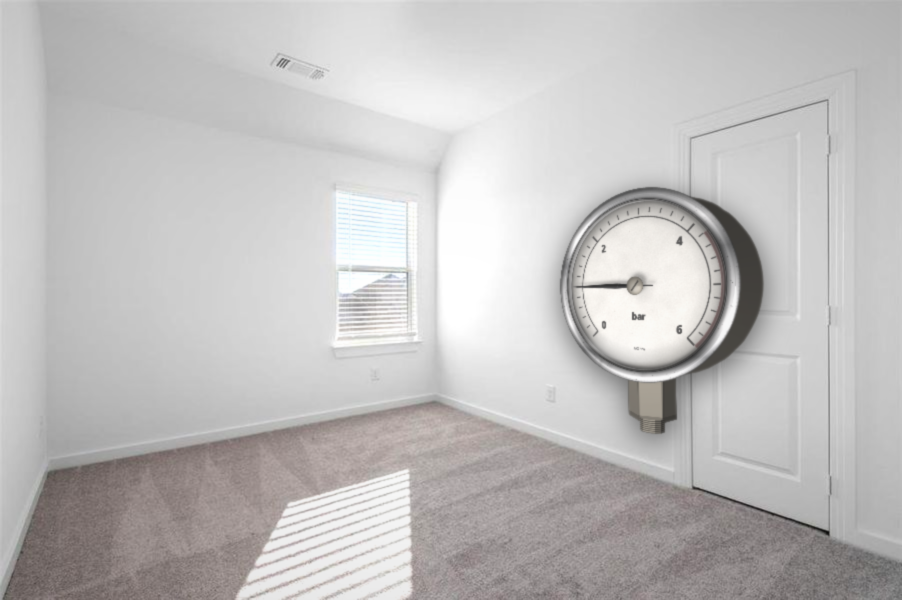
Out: 1,bar
